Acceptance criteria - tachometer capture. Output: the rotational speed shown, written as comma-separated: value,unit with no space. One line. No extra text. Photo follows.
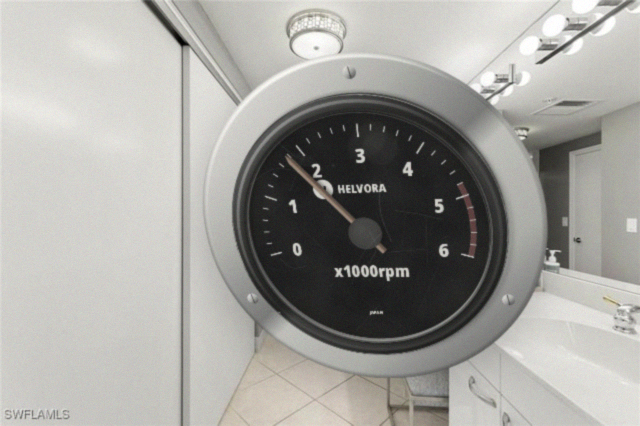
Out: 1800,rpm
